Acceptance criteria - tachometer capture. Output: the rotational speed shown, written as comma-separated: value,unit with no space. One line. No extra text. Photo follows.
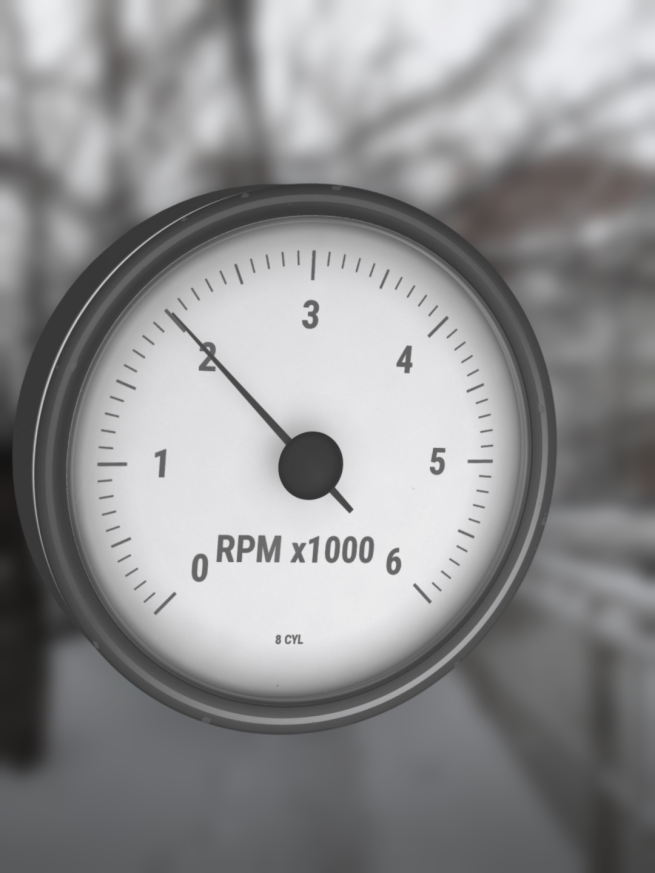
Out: 2000,rpm
